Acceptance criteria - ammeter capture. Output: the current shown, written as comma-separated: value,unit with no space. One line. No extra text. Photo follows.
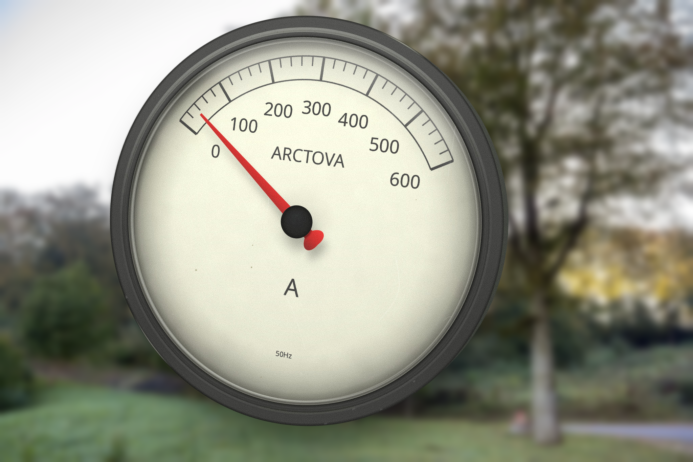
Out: 40,A
